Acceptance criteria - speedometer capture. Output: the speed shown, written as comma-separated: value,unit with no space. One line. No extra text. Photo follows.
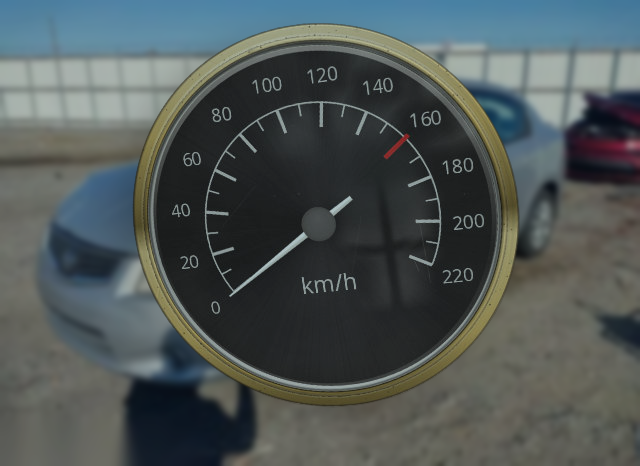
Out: 0,km/h
